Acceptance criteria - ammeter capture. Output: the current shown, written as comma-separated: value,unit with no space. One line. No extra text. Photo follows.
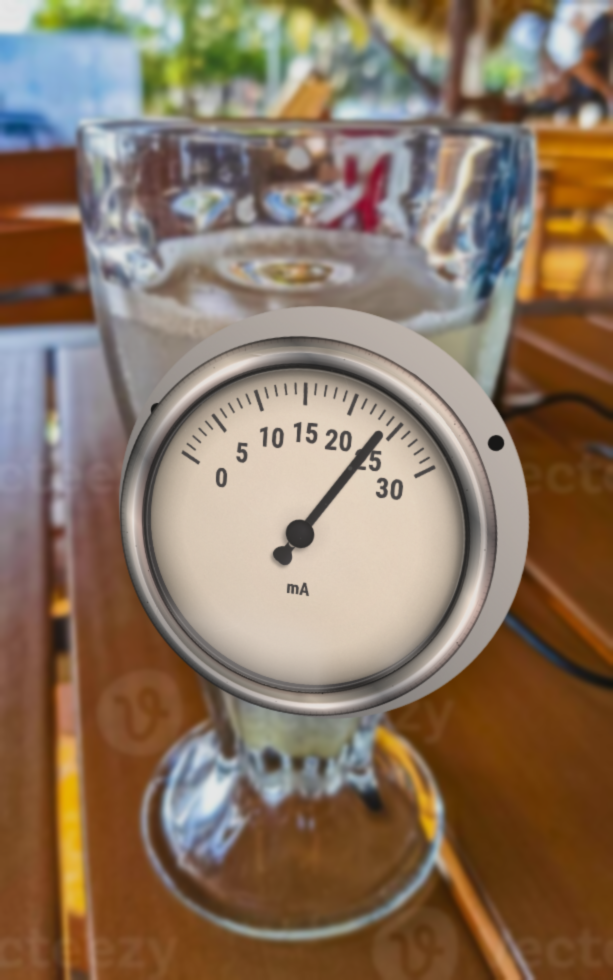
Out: 24,mA
